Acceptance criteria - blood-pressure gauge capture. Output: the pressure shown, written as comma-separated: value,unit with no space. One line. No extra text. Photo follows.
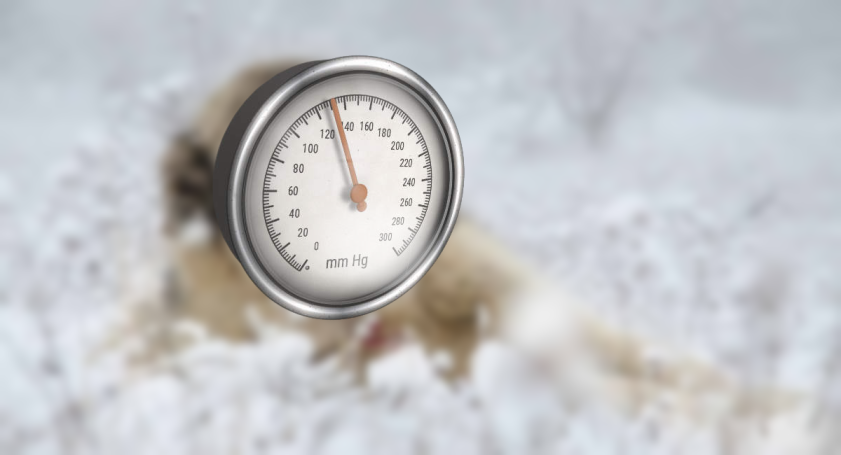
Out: 130,mmHg
